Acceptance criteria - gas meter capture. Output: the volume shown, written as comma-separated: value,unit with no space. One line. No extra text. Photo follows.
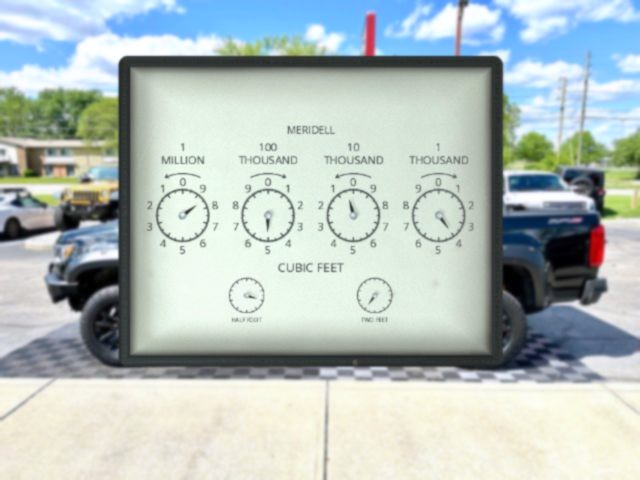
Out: 850400,ft³
